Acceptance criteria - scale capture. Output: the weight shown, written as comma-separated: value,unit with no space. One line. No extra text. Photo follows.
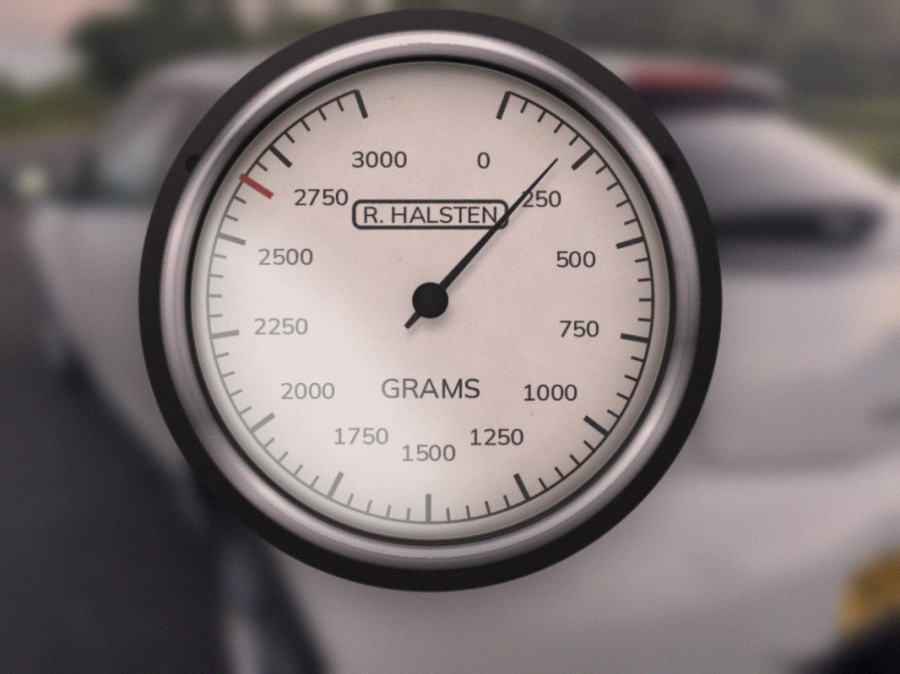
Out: 200,g
